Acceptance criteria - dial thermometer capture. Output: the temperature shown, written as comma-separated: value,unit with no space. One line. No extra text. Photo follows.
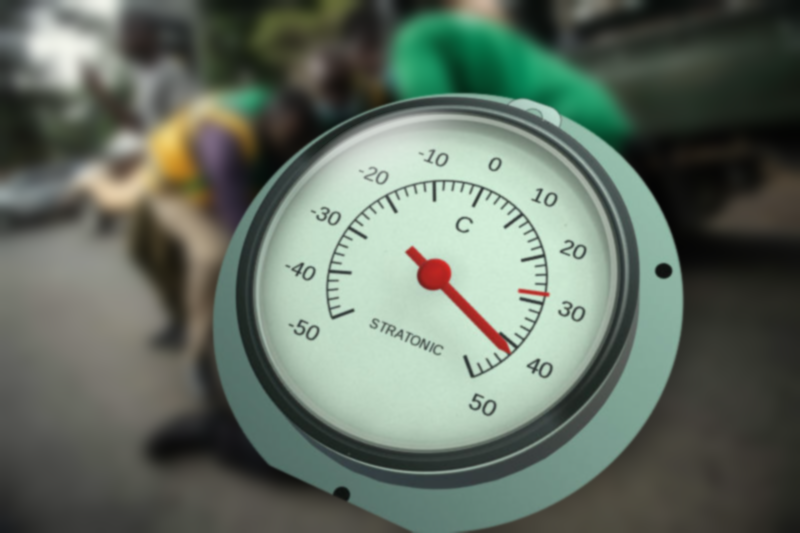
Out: 42,°C
